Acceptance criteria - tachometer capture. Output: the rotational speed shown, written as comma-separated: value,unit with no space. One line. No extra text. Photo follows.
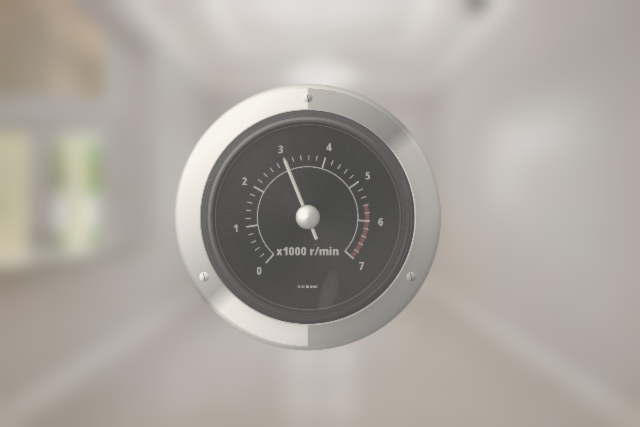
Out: 3000,rpm
